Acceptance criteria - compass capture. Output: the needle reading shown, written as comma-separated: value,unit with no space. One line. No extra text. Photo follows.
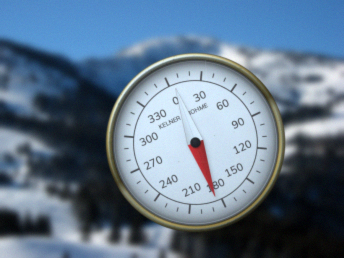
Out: 185,°
